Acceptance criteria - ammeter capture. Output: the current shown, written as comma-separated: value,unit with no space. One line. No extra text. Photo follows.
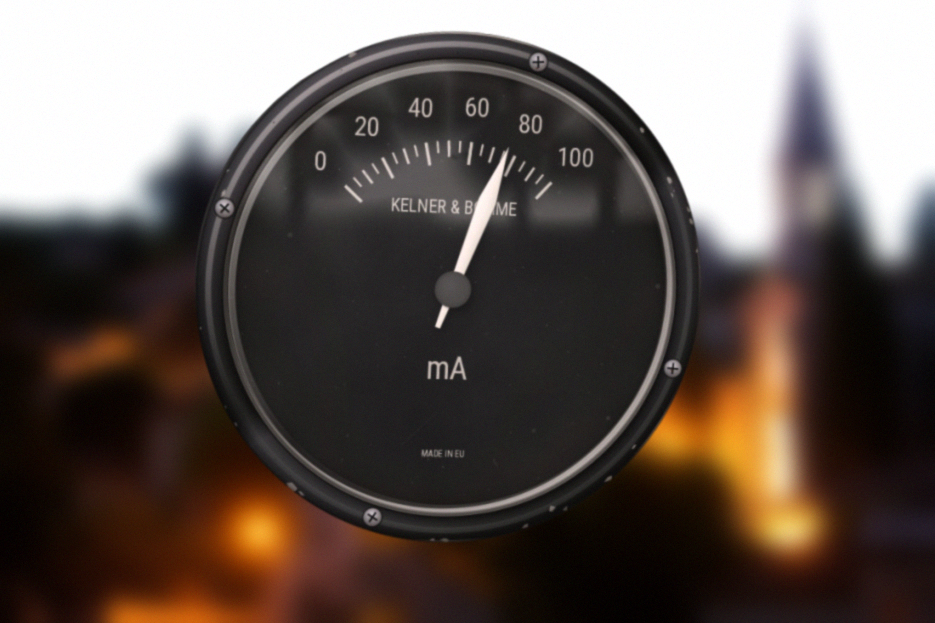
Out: 75,mA
